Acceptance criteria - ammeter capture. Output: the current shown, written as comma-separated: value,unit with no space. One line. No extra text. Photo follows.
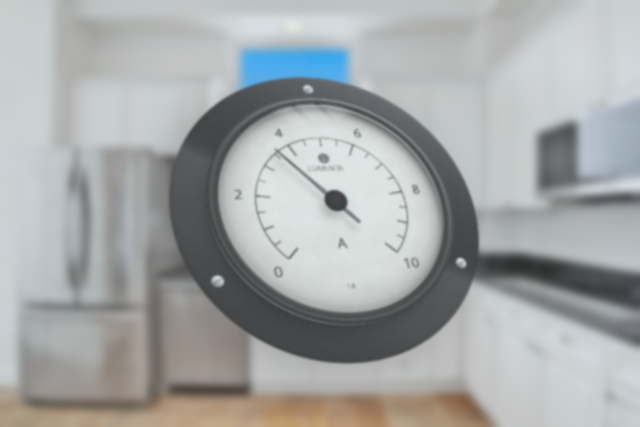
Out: 3.5,A
